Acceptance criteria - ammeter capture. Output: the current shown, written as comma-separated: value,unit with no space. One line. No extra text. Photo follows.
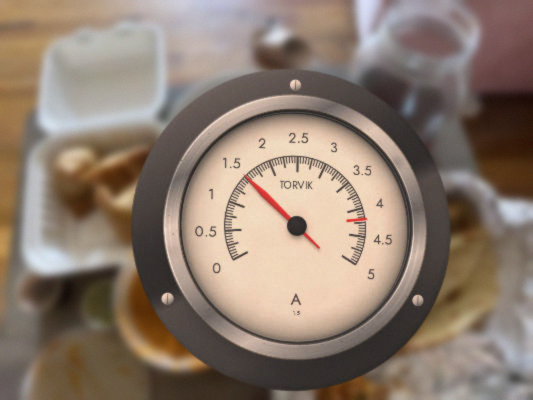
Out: 1.5,A
